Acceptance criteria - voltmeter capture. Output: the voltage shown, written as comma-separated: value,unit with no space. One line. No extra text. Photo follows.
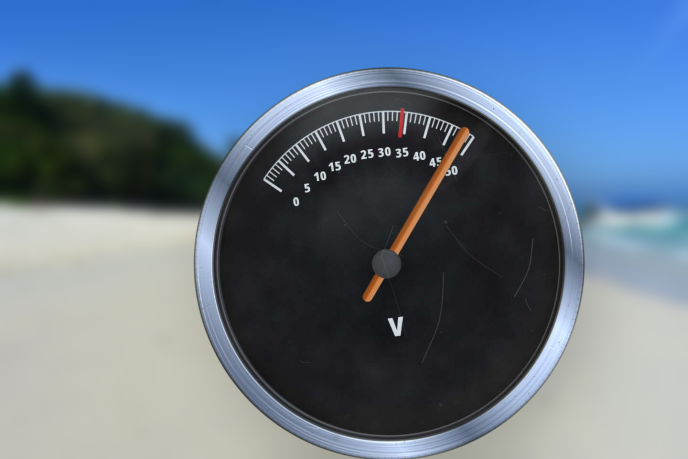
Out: 48,V
